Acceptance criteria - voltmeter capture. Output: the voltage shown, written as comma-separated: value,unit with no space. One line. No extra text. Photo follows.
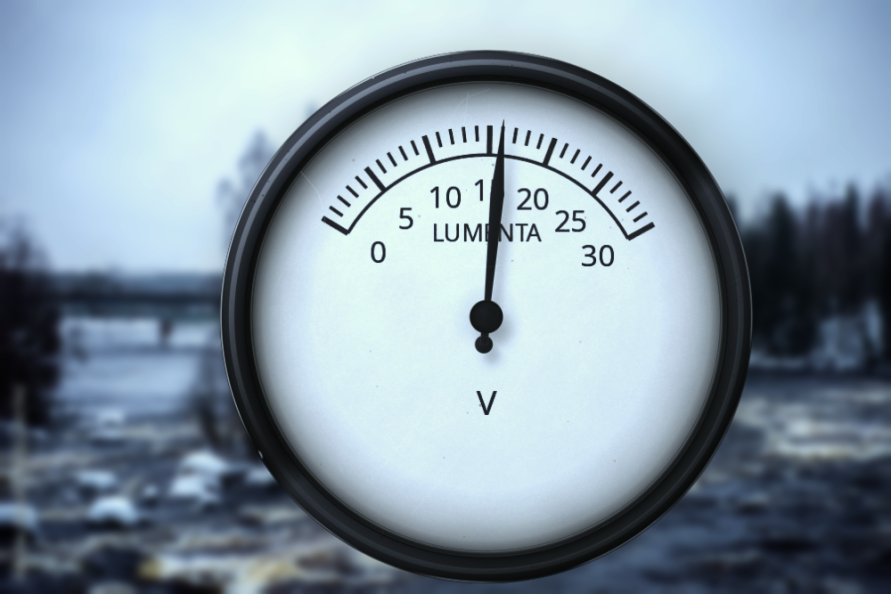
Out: 16,V
